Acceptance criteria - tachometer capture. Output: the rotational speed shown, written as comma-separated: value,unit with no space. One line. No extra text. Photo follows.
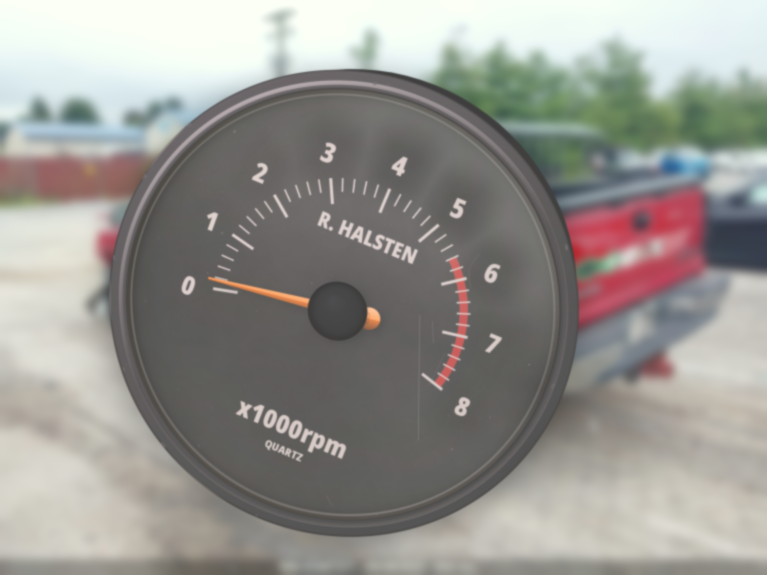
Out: 200,rpm
